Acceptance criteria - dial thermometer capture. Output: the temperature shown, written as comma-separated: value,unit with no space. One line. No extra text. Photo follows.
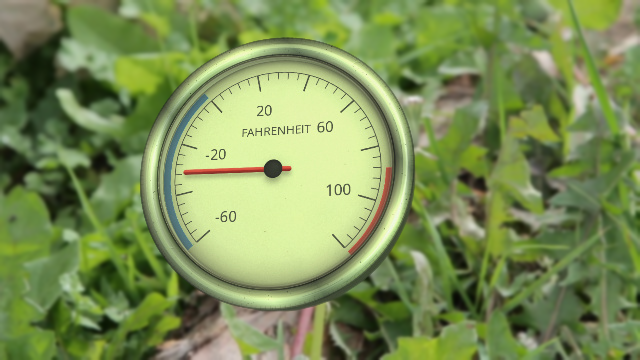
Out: -32,°F
